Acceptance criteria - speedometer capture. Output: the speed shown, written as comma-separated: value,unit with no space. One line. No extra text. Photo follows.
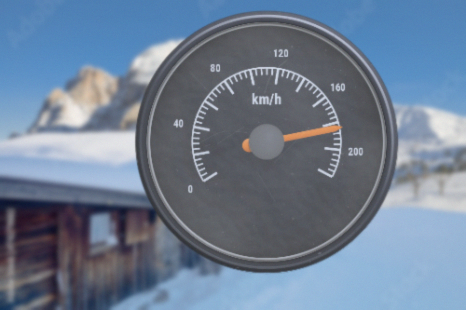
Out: 184,km/h
